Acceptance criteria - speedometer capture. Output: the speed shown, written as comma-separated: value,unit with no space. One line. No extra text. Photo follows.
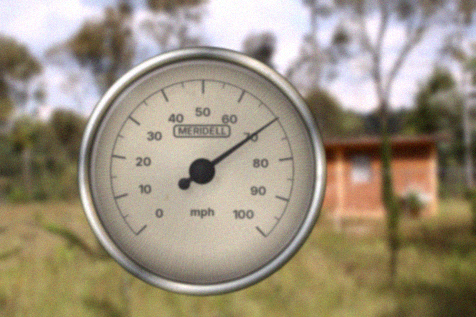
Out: 70,mph
